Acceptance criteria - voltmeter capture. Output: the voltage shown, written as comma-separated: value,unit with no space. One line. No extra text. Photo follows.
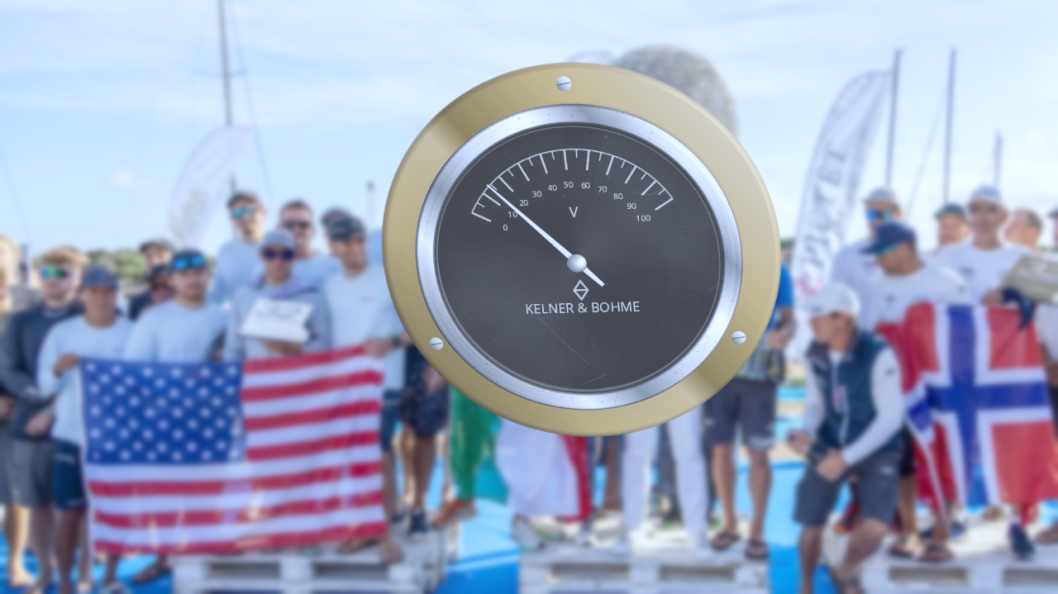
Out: 15,V
